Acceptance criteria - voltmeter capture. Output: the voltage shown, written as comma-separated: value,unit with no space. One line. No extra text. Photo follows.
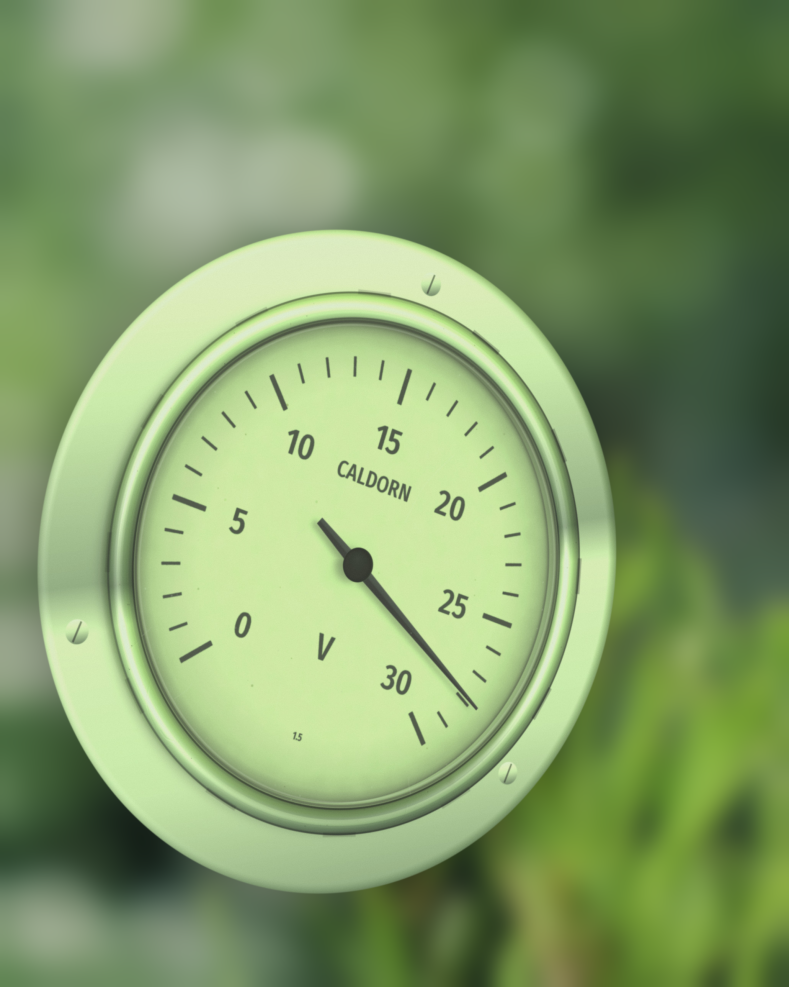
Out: 28,V
